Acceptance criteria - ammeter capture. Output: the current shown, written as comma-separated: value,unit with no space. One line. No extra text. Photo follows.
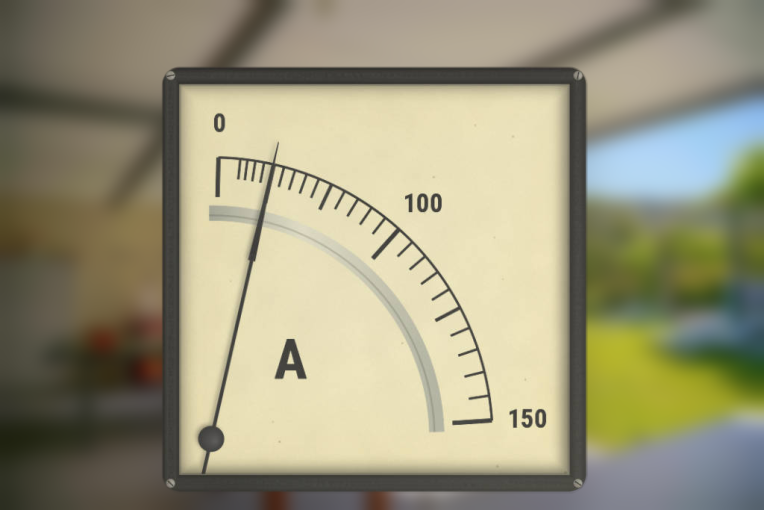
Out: 50,A
